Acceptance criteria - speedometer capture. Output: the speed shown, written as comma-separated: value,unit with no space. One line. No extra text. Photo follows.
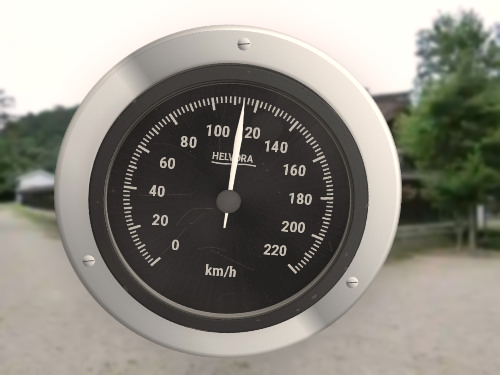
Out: 114,km/h
